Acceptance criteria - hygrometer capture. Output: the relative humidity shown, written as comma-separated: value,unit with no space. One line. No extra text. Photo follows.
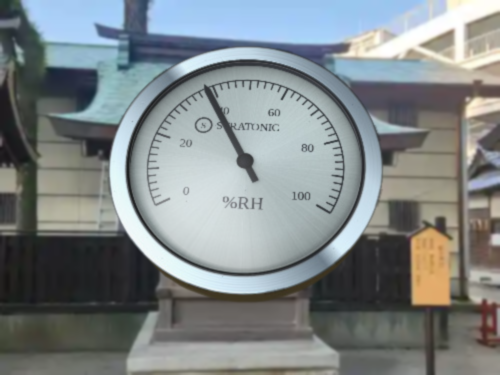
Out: 38,%
